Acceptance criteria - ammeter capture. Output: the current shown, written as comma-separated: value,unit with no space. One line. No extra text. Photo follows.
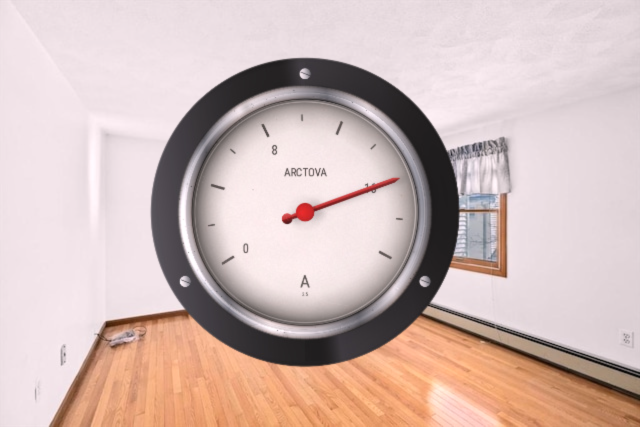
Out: 16,A
